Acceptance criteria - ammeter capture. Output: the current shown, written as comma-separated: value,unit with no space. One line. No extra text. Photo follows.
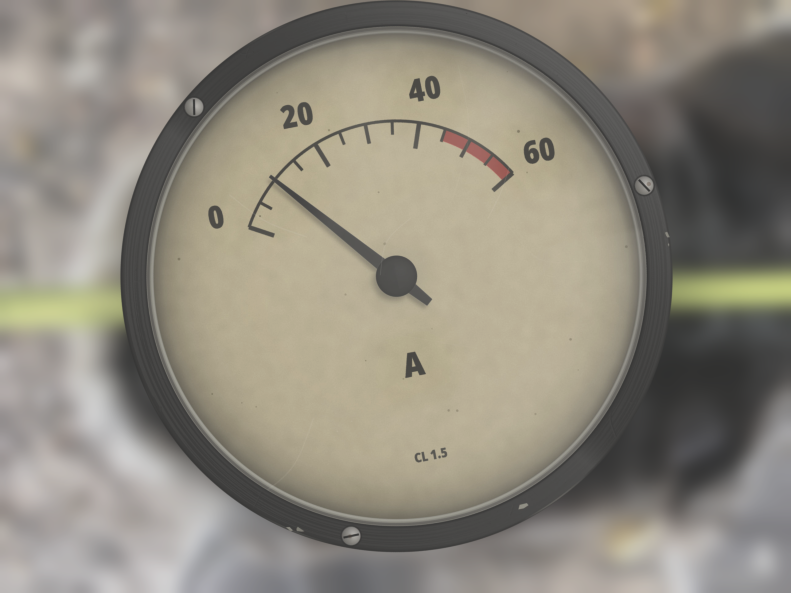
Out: 10,A
